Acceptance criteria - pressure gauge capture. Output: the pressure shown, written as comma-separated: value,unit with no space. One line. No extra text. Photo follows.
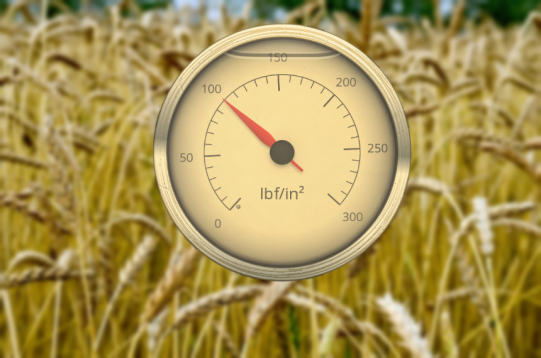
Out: 100,psi
